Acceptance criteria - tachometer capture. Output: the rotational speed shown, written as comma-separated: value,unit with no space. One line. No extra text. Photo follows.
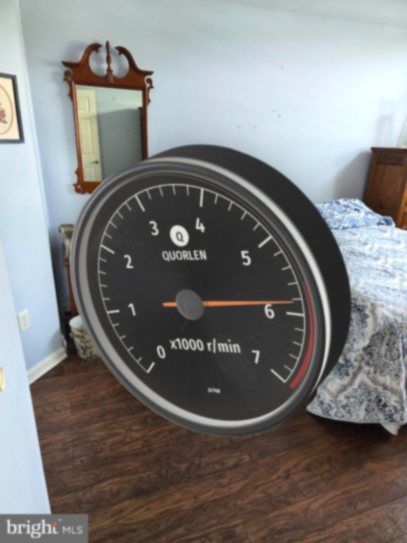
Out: 5800,rpm
